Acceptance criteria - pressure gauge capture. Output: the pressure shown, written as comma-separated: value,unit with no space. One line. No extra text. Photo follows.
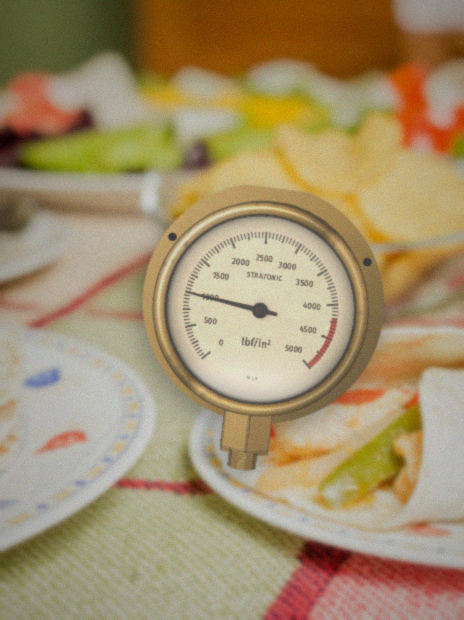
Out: 1000,psi
